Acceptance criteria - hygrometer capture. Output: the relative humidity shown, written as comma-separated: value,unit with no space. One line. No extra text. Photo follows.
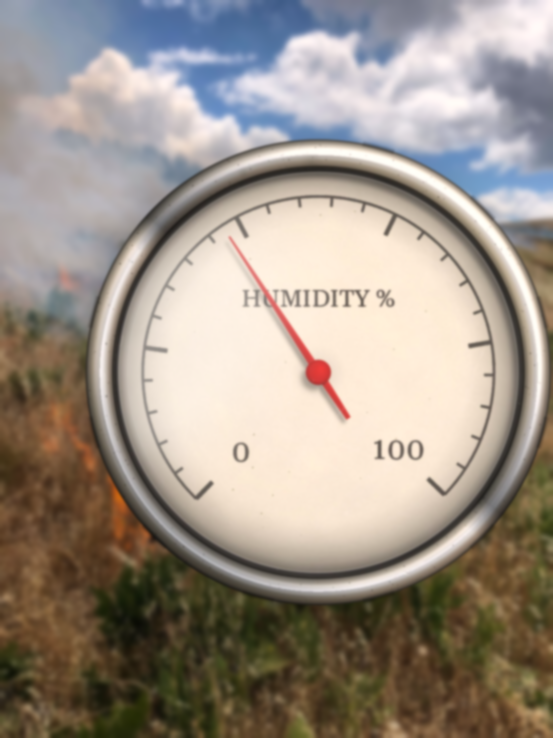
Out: 38,%
